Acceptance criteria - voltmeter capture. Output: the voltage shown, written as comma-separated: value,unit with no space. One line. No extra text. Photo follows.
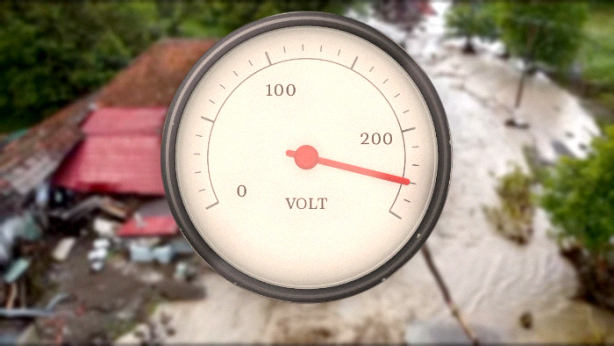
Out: 230,V
